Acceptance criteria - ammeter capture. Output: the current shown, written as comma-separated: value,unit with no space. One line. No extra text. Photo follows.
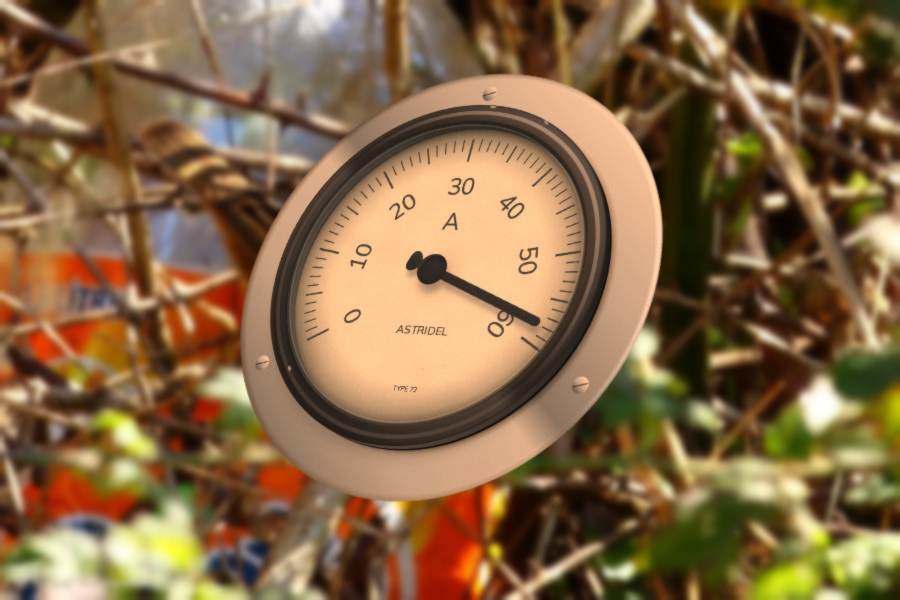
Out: 58,A
